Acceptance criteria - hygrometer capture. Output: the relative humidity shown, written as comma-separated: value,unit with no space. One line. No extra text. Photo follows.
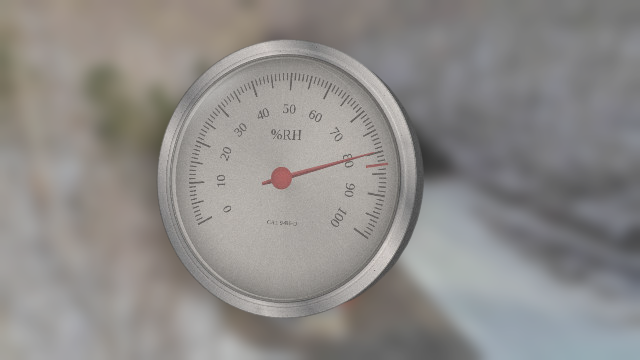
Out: 80,%
